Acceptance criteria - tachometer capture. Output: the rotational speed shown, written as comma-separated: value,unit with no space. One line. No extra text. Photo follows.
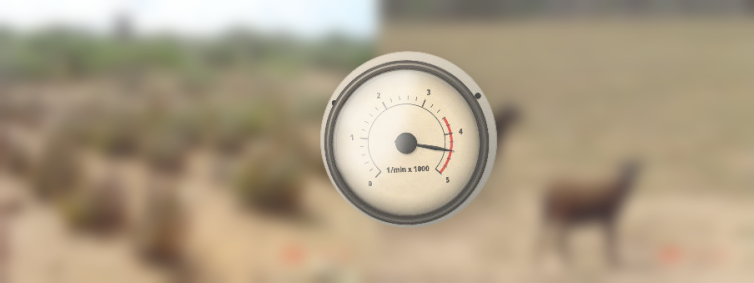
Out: 4400,rpm
